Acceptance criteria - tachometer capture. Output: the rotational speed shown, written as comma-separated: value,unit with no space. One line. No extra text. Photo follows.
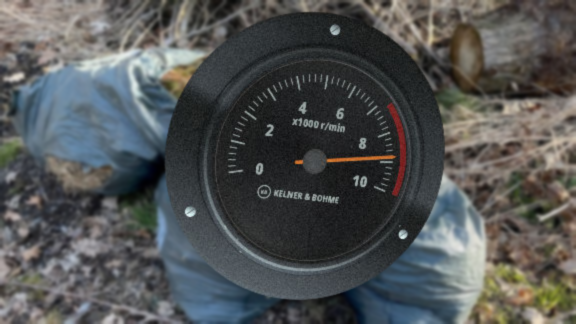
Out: 8800,rpm
